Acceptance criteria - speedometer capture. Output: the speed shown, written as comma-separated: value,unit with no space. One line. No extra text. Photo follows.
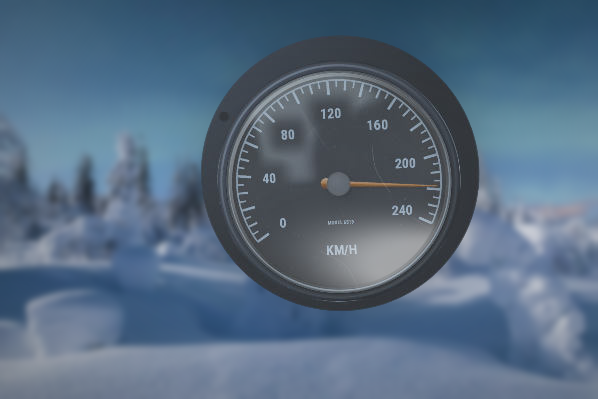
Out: 217.5,km/h
